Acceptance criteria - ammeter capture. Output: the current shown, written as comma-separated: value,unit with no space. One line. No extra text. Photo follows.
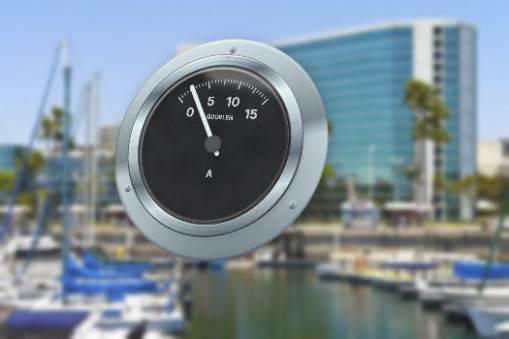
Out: 2.5,A
